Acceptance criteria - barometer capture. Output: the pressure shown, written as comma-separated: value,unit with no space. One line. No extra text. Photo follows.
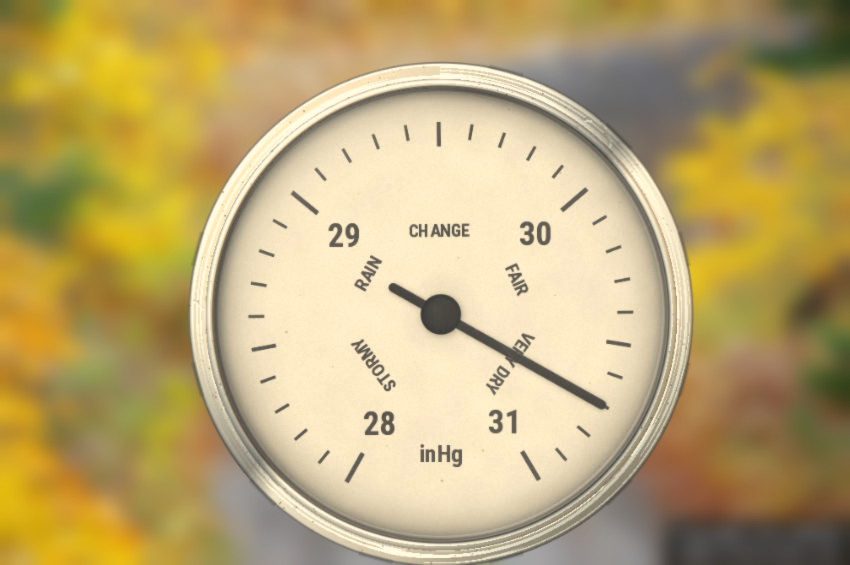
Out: 30.7,inHg
